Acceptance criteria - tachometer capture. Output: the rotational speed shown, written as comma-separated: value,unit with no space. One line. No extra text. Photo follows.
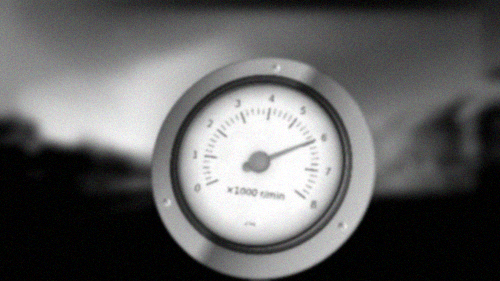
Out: 6000,rpm
